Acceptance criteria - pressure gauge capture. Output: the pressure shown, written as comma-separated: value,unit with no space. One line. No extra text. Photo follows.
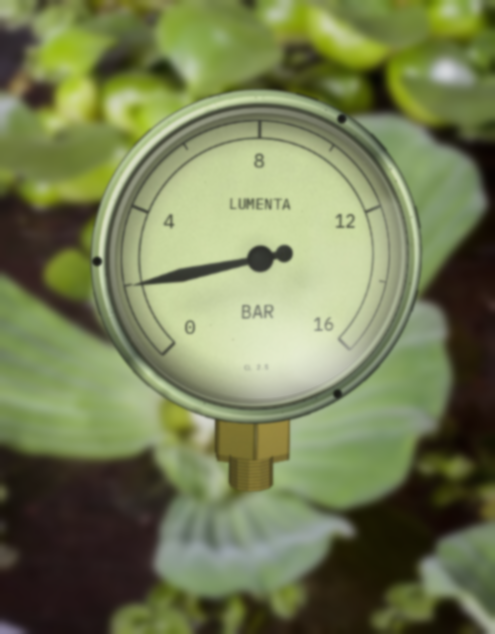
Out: 2,bar
